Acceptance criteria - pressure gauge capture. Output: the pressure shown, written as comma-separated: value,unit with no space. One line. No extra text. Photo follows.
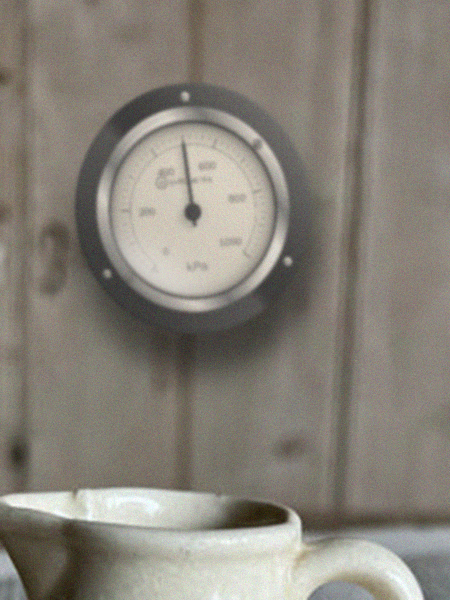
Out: 500,kPa
